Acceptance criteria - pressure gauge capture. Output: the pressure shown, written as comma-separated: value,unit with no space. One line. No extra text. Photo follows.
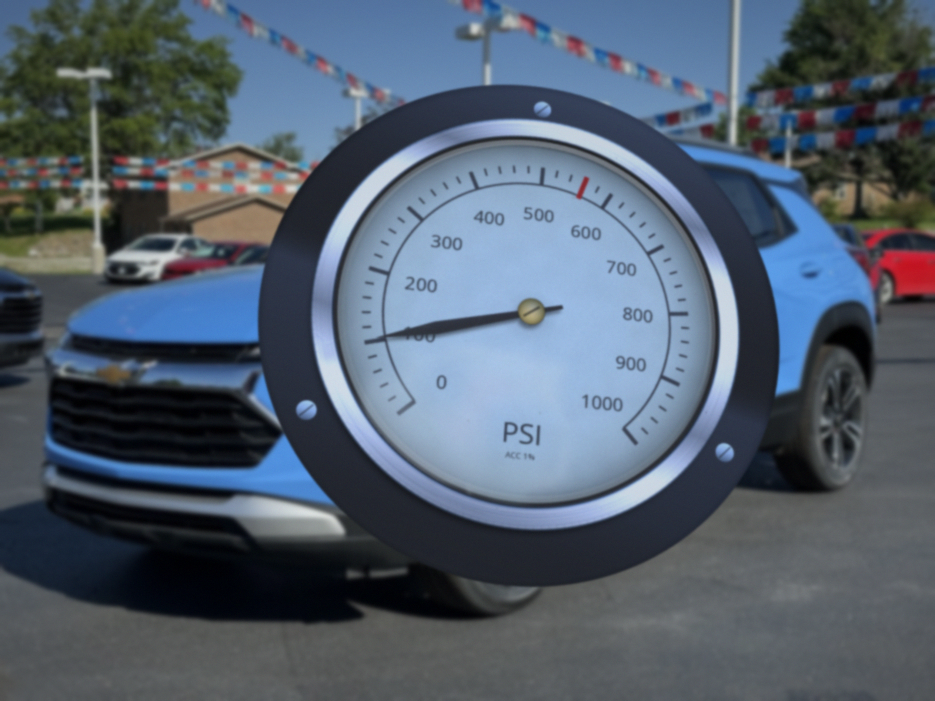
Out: 100,psi
